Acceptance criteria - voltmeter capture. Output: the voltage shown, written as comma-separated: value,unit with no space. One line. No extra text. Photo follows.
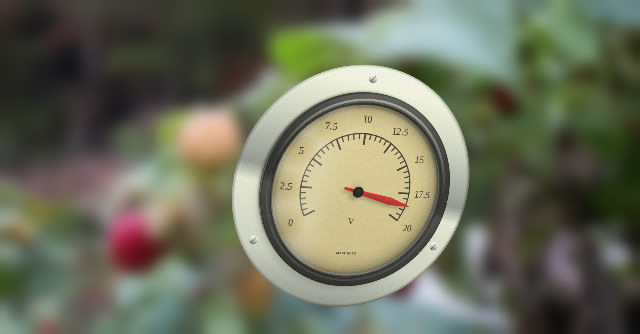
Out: 18.5,V
